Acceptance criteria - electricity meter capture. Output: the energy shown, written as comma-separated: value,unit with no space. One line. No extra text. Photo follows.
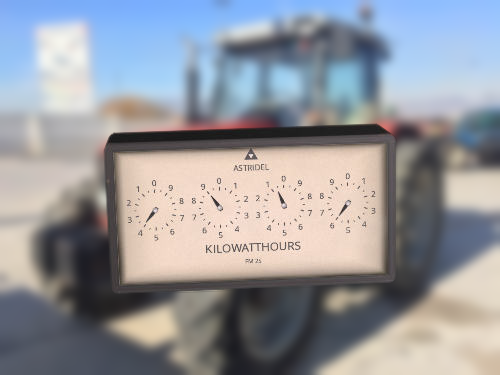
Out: 3906,kWh
